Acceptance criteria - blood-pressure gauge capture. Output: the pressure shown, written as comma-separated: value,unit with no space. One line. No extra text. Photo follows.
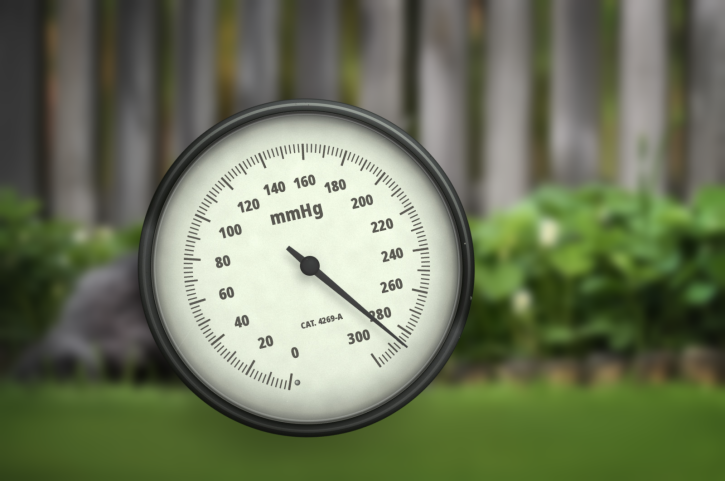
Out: 286,mmHg
